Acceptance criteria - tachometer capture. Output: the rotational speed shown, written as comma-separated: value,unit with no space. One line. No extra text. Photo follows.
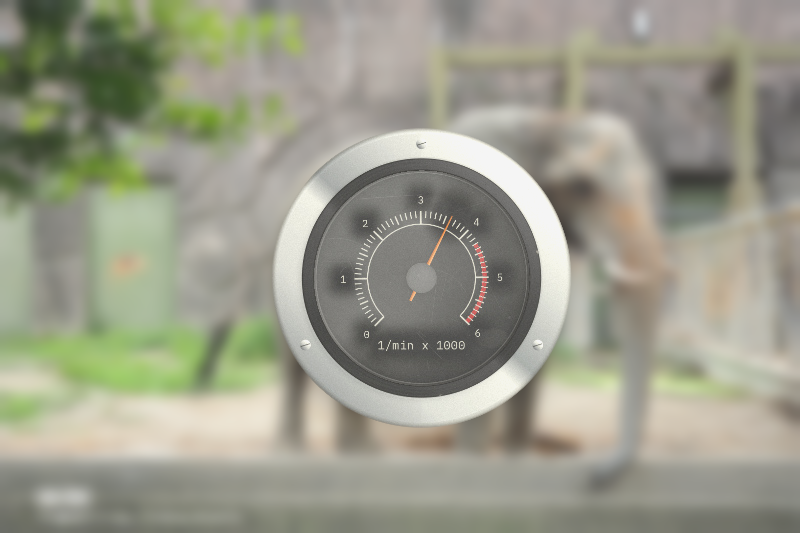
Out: 3600,rpm
